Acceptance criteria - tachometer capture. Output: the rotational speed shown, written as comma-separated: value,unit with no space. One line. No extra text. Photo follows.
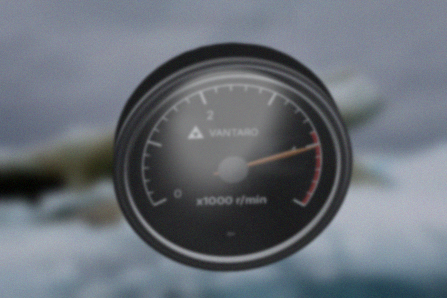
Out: 4000,rpm
